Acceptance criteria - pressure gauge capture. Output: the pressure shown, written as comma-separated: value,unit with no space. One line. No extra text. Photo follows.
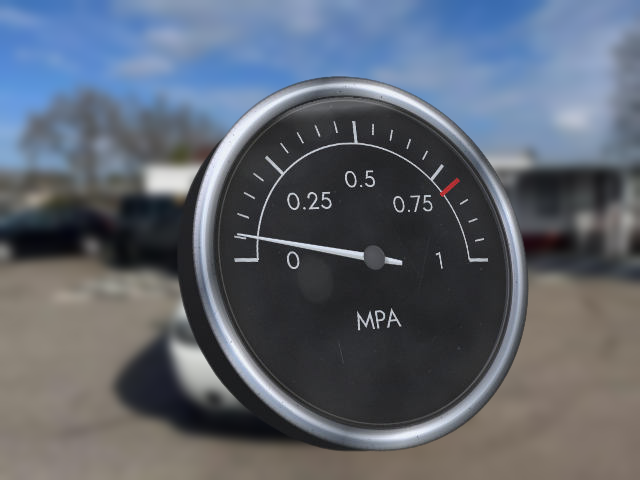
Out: 0.05,MPa
